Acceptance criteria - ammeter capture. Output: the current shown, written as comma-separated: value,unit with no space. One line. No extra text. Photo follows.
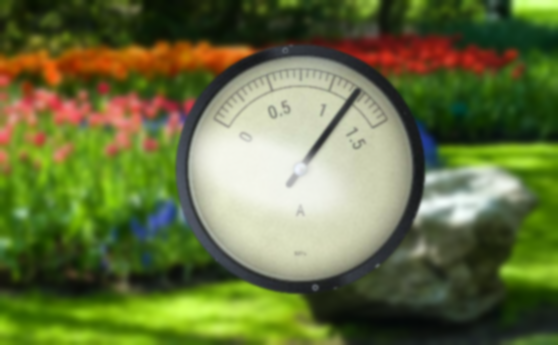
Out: 1.2,A
